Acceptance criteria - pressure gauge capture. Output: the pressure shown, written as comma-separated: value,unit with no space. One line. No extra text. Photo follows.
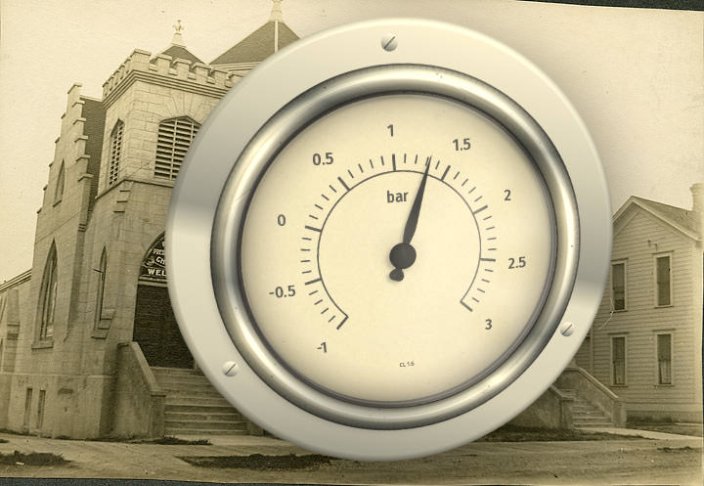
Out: 1.3,bar
